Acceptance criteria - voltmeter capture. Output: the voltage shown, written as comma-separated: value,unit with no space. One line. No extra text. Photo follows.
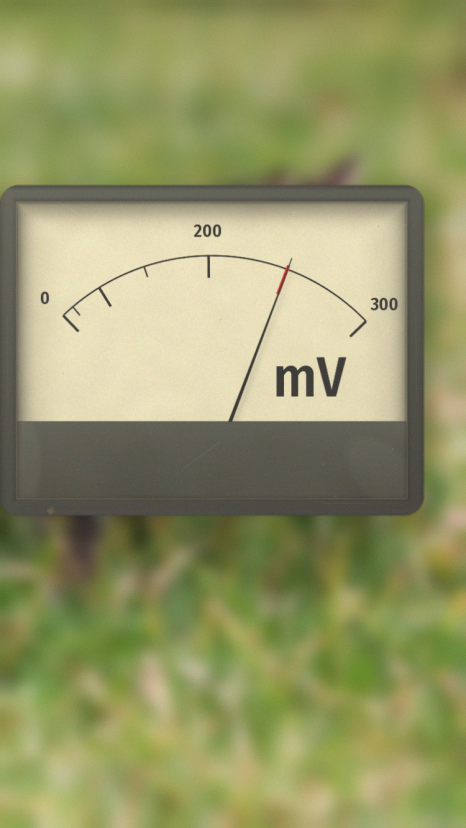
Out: 250,mV
